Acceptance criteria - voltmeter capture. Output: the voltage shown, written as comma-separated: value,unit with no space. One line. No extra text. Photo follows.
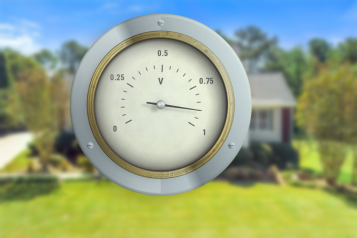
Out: 0.9,V
